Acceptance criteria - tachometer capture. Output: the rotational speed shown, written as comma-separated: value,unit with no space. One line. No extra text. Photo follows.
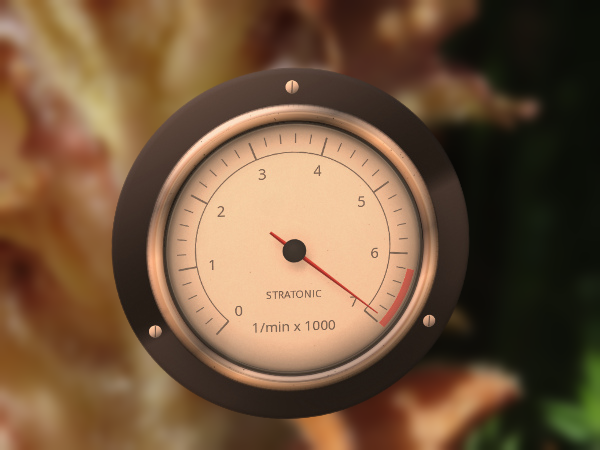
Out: 6900,rpm
